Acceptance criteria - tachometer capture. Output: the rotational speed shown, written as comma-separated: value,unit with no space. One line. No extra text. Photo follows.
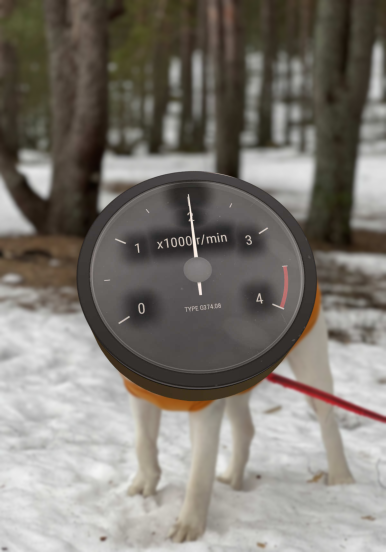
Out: 2000,rpm
